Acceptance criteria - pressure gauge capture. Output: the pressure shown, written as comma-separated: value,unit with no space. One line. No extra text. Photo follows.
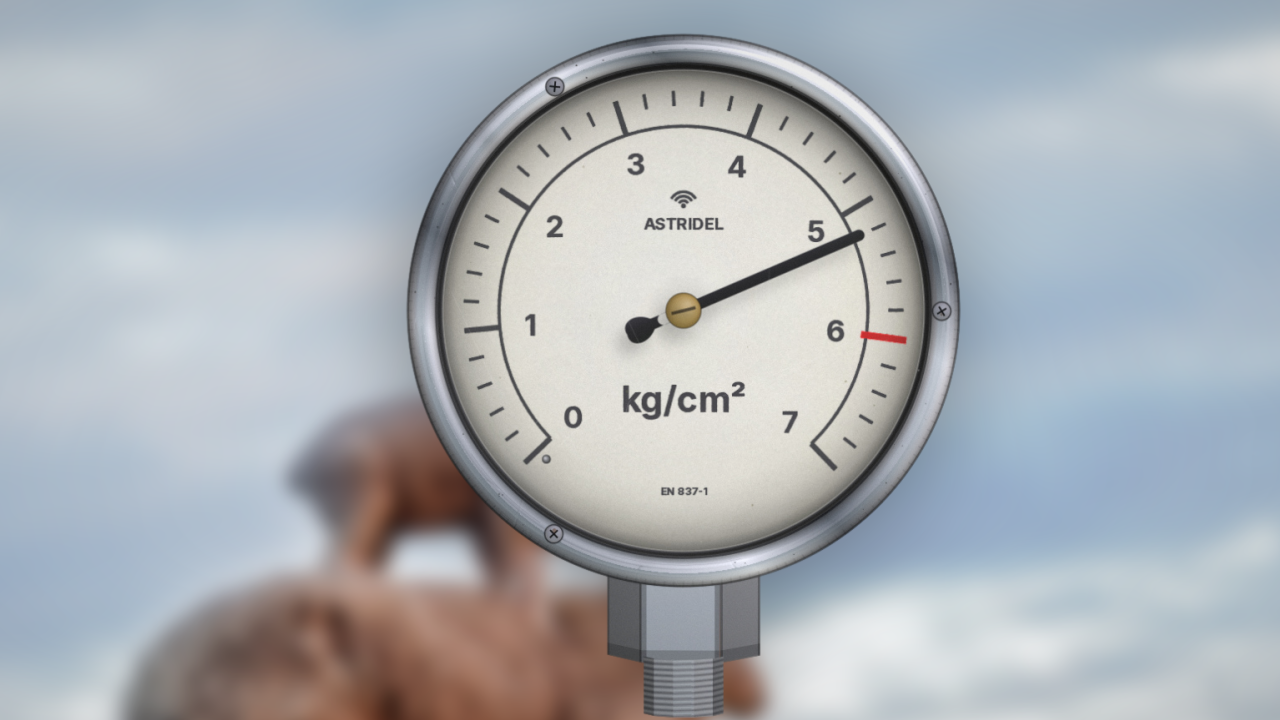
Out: 5.2,kg/cm²
